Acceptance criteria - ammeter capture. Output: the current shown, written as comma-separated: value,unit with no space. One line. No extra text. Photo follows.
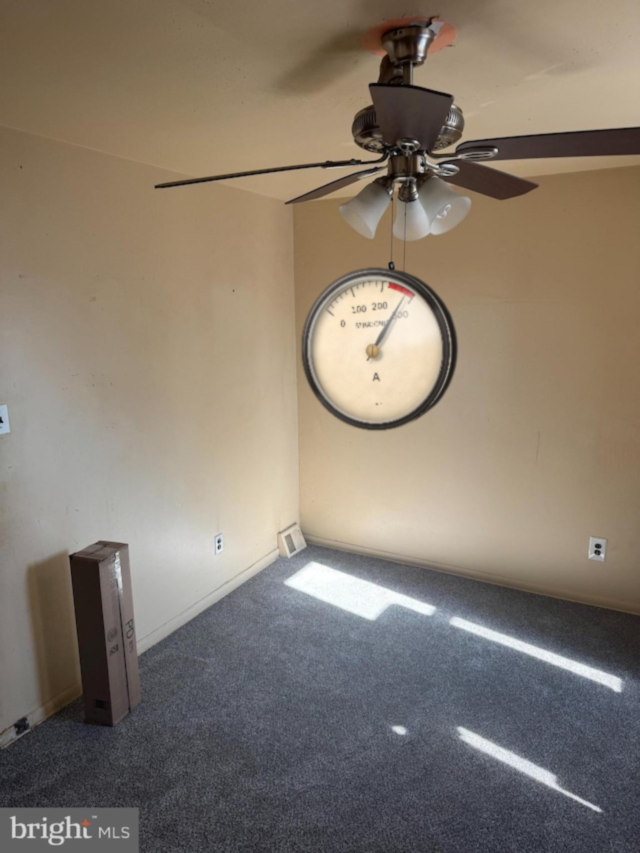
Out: 280,A
